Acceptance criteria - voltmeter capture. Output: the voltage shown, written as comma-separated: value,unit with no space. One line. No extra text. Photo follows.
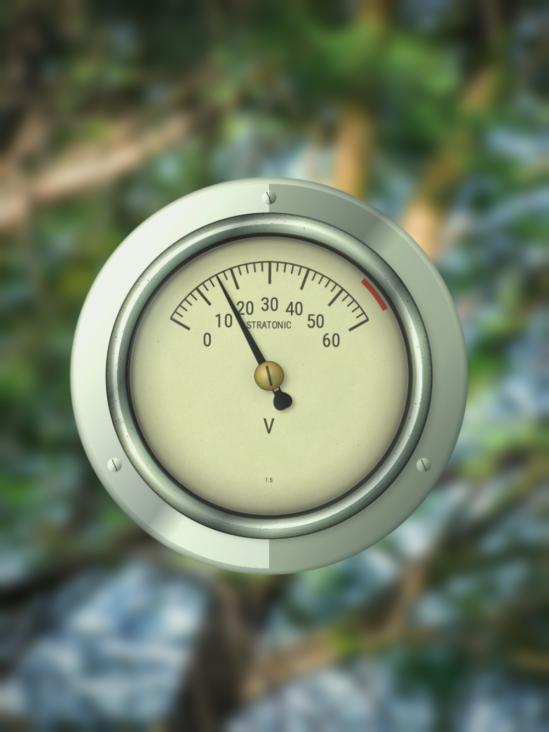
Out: 16,V
